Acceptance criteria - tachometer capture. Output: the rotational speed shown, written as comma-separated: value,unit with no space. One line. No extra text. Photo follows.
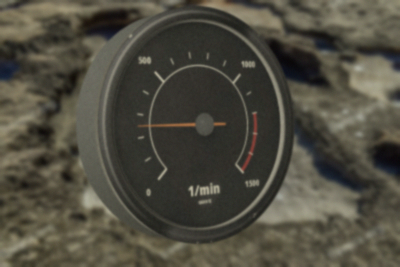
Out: 250,rpm
